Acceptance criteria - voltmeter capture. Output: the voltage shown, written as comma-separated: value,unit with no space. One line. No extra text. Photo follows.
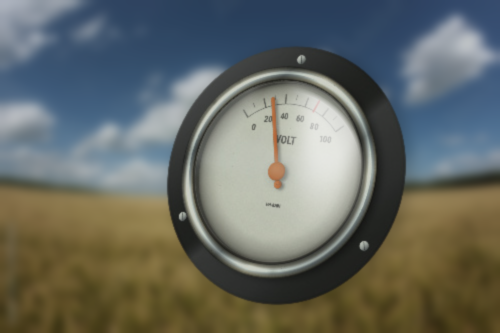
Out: 30,V
